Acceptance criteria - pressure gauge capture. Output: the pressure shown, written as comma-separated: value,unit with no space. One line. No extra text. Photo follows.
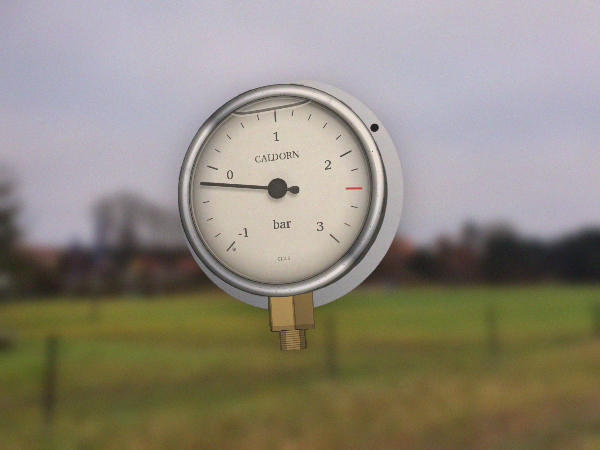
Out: -0.2,bar
